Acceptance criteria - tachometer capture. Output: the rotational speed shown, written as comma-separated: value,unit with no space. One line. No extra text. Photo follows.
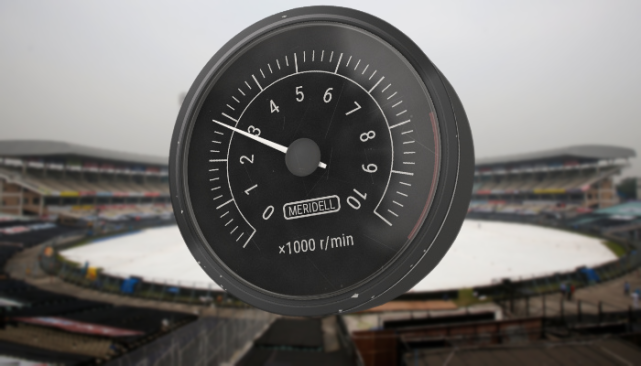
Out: 2800,rpm
